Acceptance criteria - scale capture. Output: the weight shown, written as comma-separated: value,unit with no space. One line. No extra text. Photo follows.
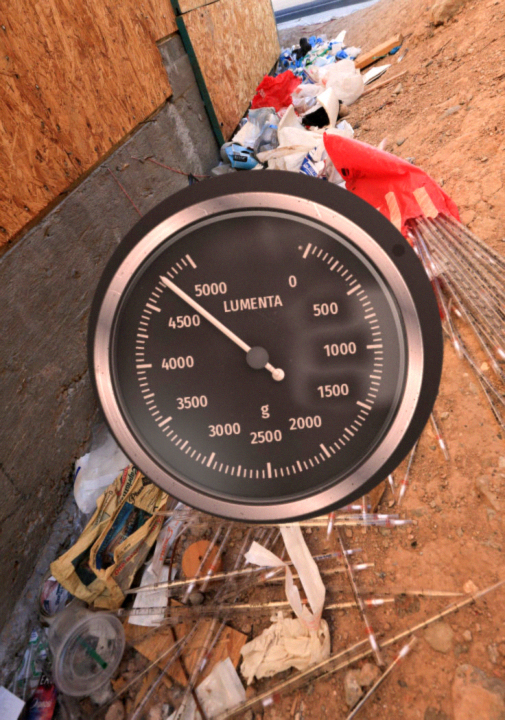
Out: 4750,g
